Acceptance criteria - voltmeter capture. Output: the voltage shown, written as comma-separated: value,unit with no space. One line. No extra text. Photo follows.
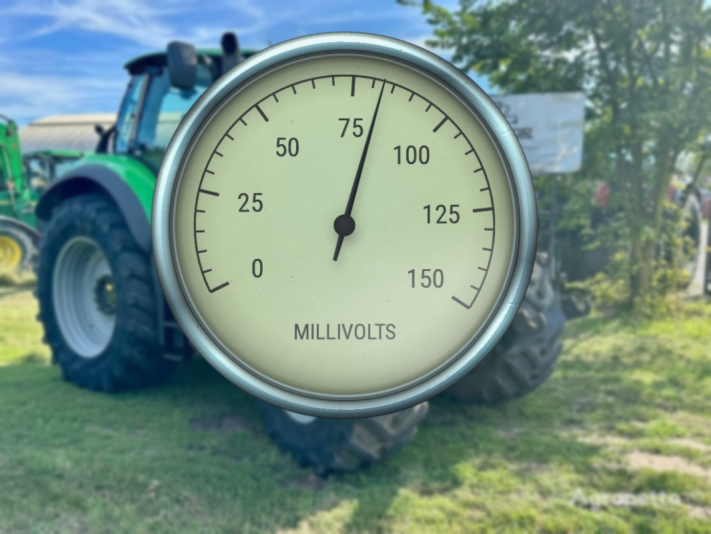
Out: 82.5,mV
